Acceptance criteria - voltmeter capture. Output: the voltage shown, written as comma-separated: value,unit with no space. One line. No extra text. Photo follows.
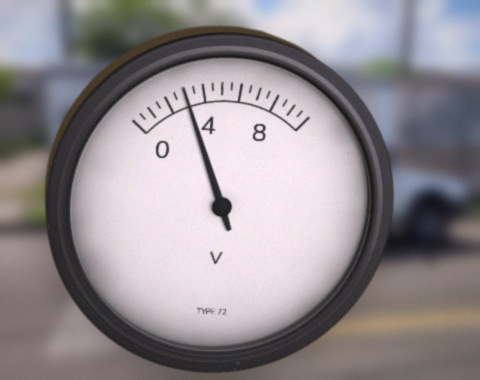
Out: 3,V
